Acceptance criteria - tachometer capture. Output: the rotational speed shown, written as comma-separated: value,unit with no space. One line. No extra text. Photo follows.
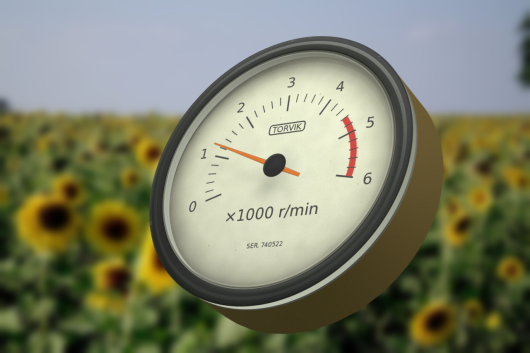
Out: 1200,rpm
